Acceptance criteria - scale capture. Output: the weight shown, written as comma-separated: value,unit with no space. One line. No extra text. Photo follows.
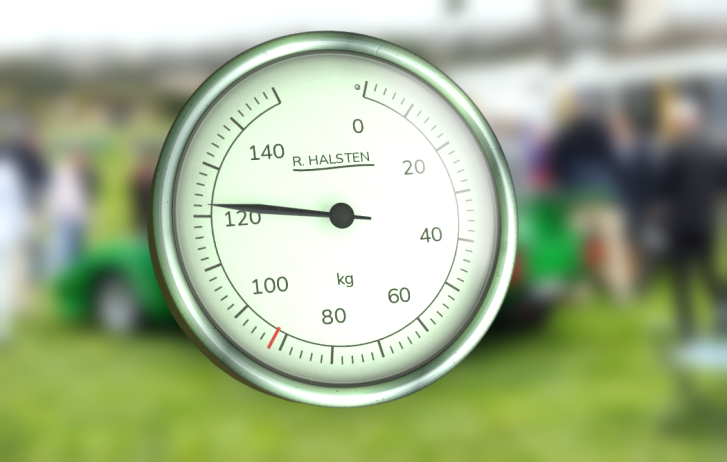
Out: 122,kg
